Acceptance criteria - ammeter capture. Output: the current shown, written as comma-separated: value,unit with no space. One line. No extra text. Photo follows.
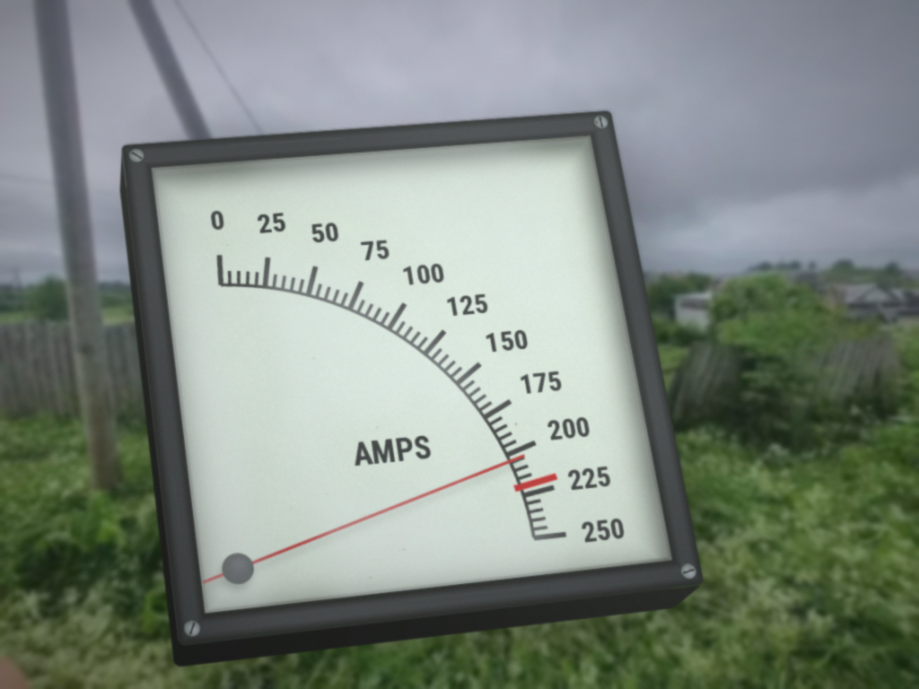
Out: 205,A
